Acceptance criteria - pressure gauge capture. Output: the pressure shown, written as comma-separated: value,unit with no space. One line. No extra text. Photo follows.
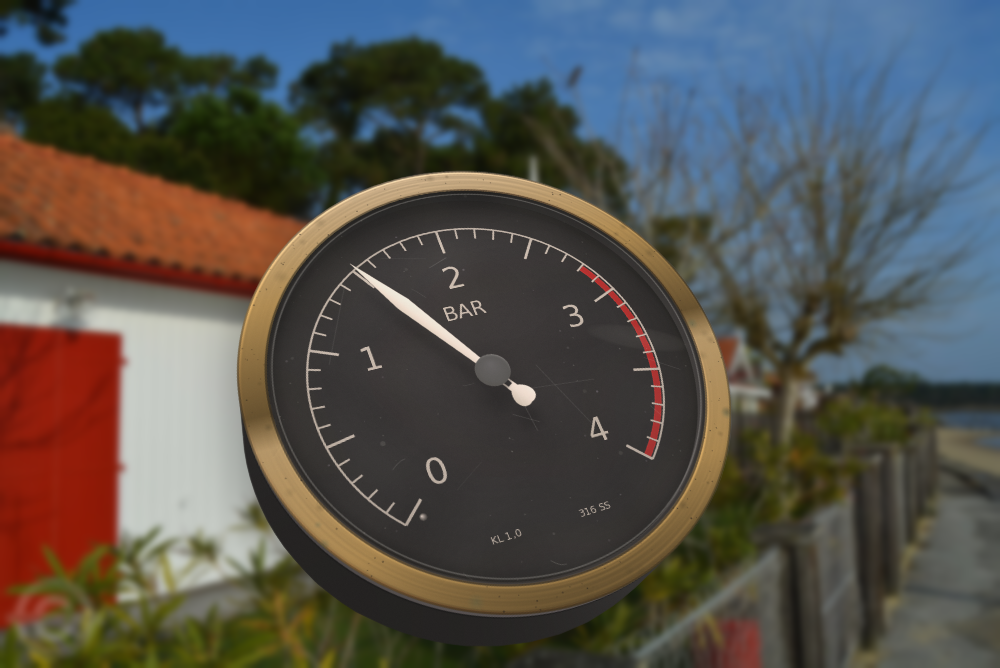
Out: 1.5,bar
